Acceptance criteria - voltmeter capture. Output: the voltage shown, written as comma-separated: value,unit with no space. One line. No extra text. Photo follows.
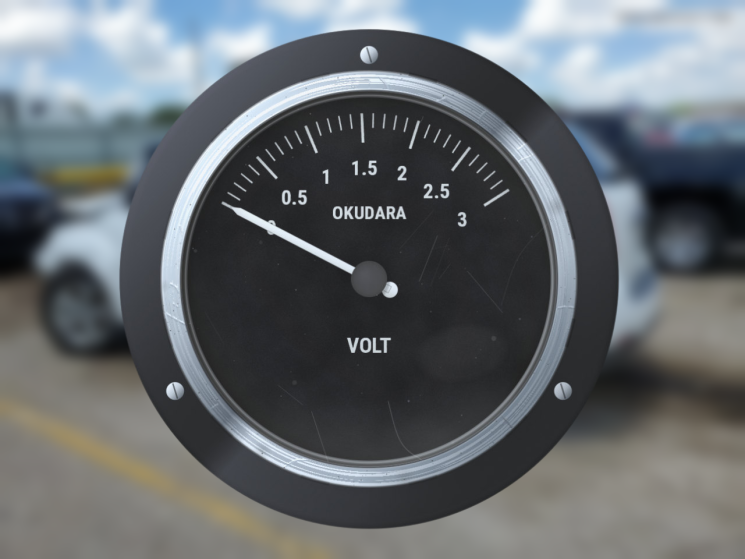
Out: 0,V
